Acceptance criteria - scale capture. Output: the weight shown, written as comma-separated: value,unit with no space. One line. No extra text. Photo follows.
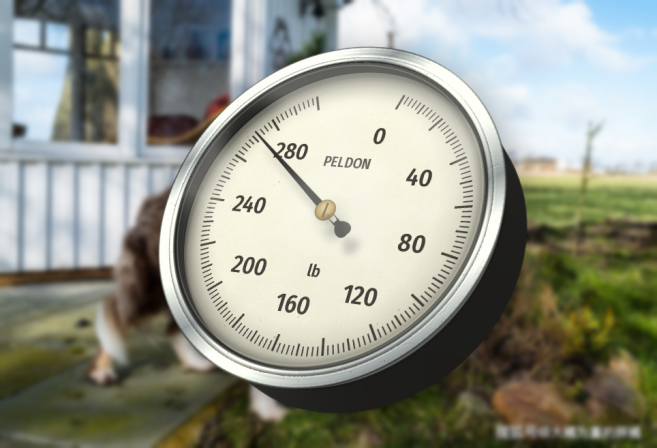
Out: 272,lb
